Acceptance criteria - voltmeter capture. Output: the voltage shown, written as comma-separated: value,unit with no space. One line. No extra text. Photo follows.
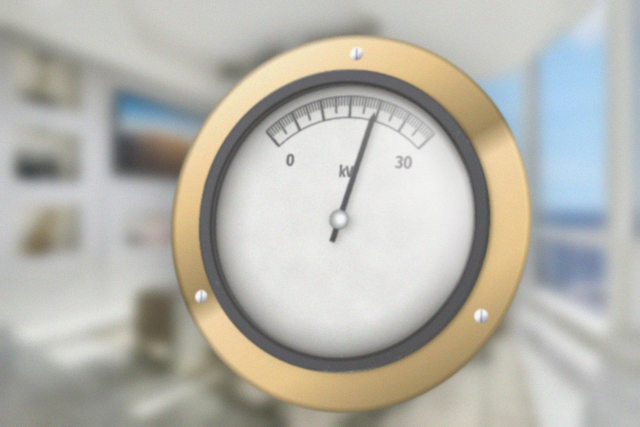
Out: 20,kV
